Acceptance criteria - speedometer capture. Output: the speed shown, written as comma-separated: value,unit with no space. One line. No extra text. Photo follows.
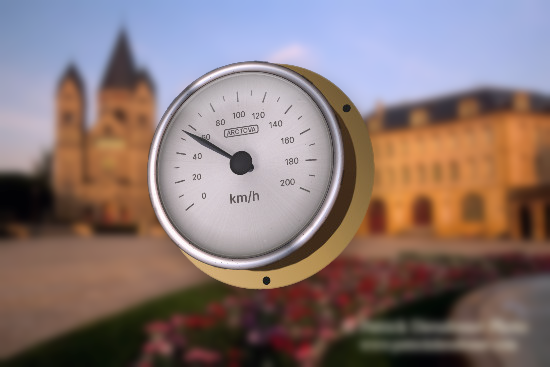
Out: 55,km/h
